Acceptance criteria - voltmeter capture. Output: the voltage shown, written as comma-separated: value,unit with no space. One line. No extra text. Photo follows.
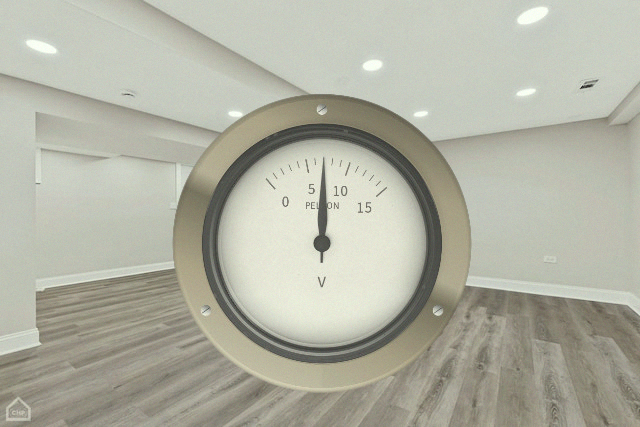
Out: 7,V
